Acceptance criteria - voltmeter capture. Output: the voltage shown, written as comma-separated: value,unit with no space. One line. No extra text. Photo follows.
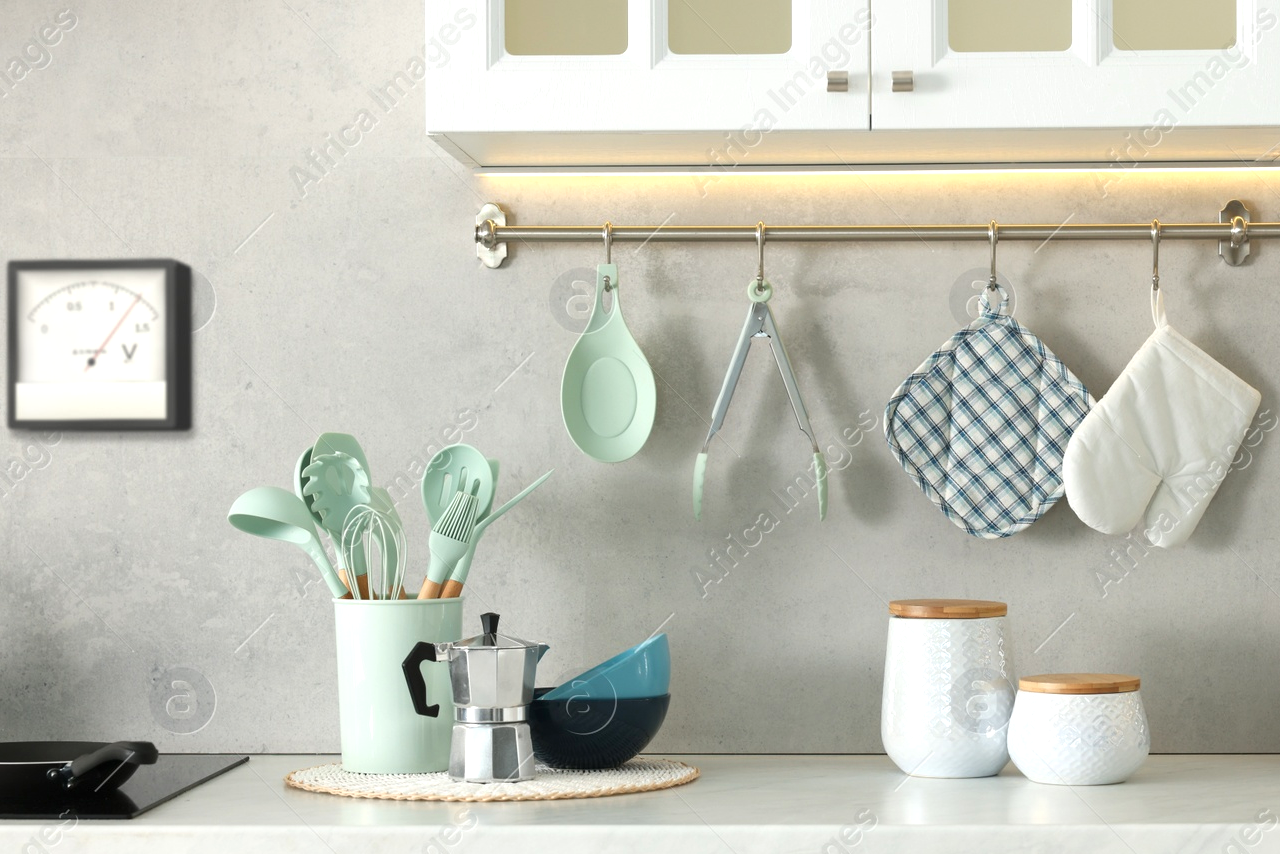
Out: 1.25,V
